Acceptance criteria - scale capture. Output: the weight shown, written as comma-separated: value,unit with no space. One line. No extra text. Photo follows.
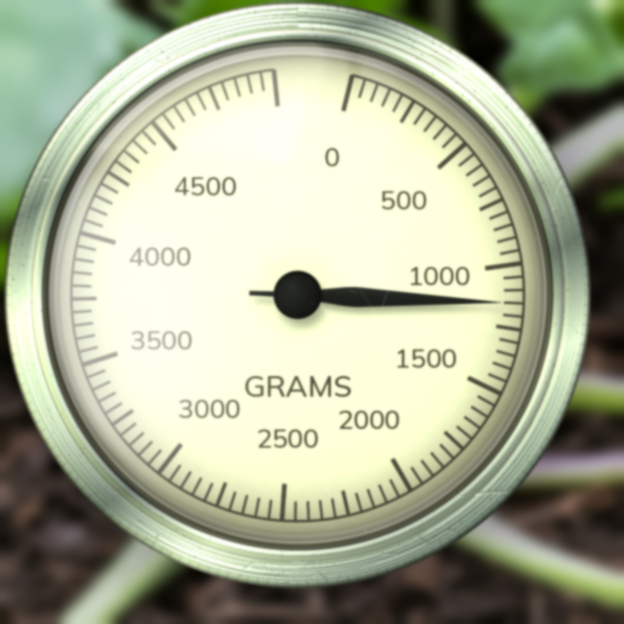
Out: 1150,g
